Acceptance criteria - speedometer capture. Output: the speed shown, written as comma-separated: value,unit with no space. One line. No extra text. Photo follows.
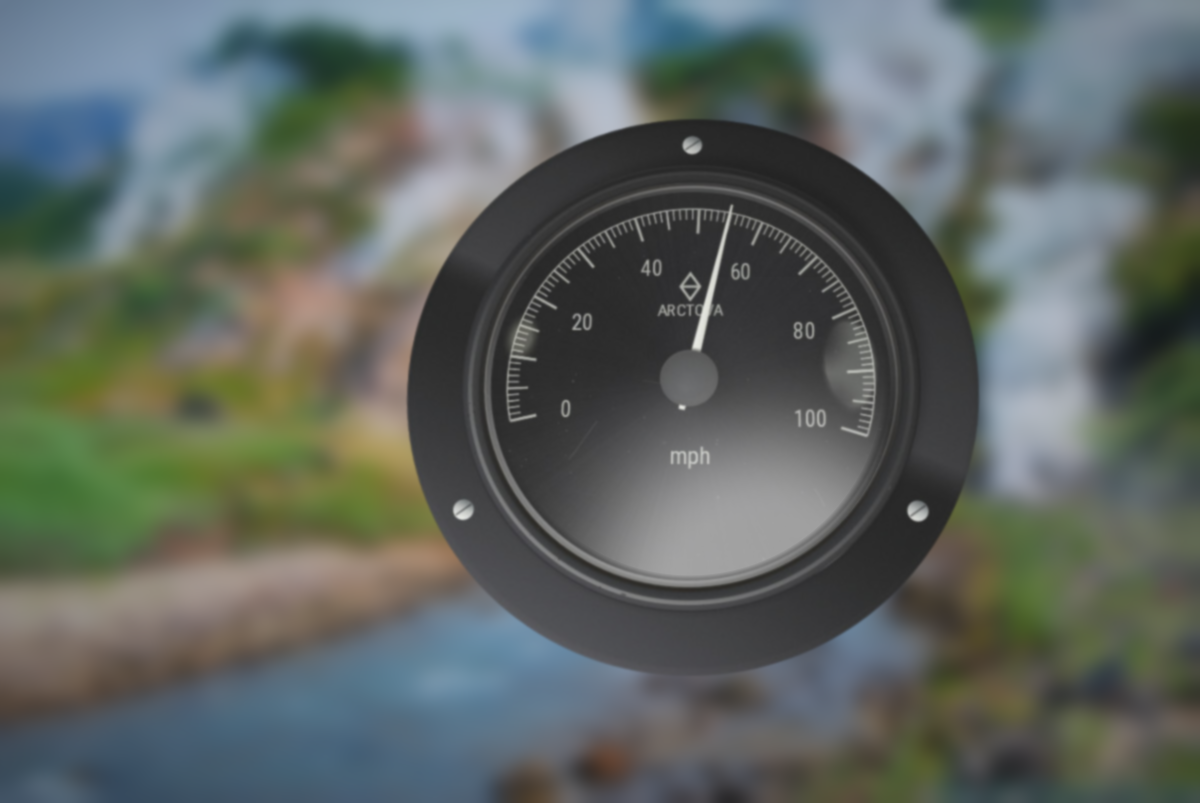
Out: 55,mph
